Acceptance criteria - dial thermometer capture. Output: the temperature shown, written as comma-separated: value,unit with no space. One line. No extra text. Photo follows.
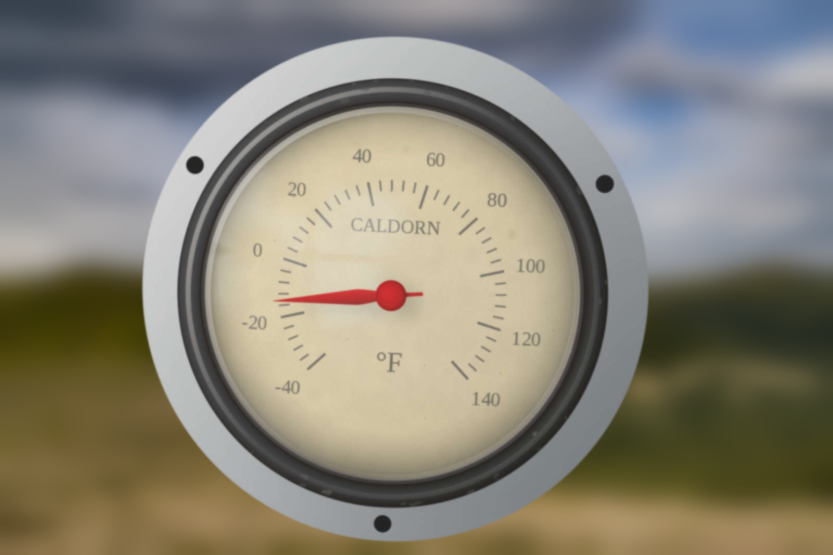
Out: -14,°F
